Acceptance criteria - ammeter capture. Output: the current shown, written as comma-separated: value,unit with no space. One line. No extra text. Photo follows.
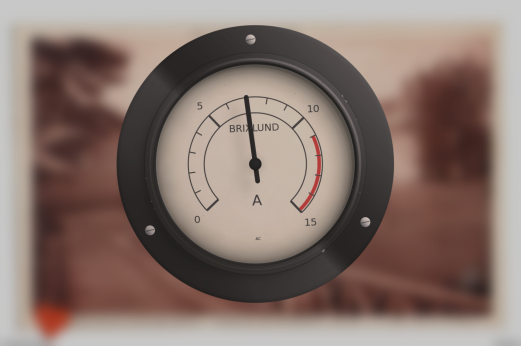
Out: 7,A
